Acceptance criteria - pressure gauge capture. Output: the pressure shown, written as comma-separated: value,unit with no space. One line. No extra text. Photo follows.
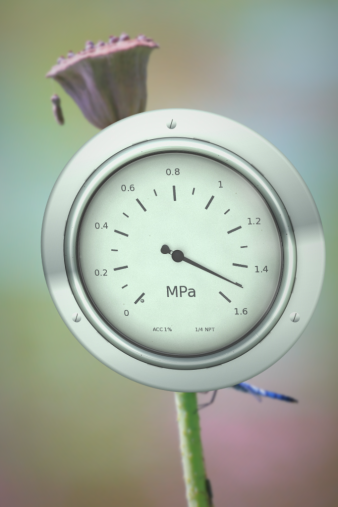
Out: 1.5,MPa
